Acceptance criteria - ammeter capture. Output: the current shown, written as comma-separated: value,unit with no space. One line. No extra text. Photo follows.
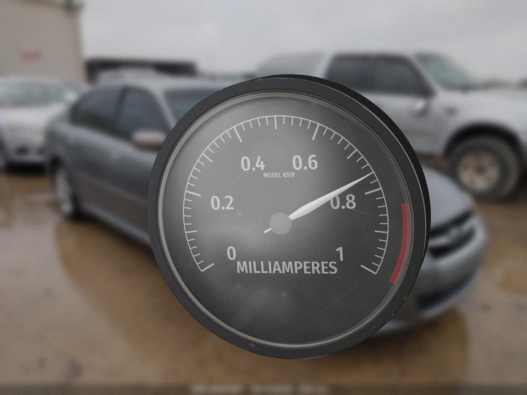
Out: 0.76,mA
